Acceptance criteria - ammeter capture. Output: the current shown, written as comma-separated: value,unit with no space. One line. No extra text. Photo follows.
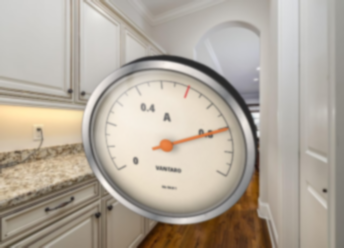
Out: 0.8,A
